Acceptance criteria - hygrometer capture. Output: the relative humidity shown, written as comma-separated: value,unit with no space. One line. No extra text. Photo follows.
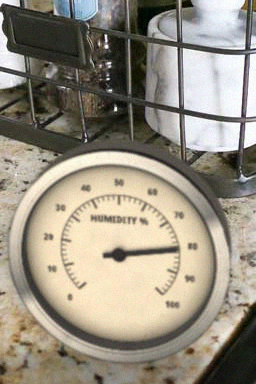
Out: 80,%
